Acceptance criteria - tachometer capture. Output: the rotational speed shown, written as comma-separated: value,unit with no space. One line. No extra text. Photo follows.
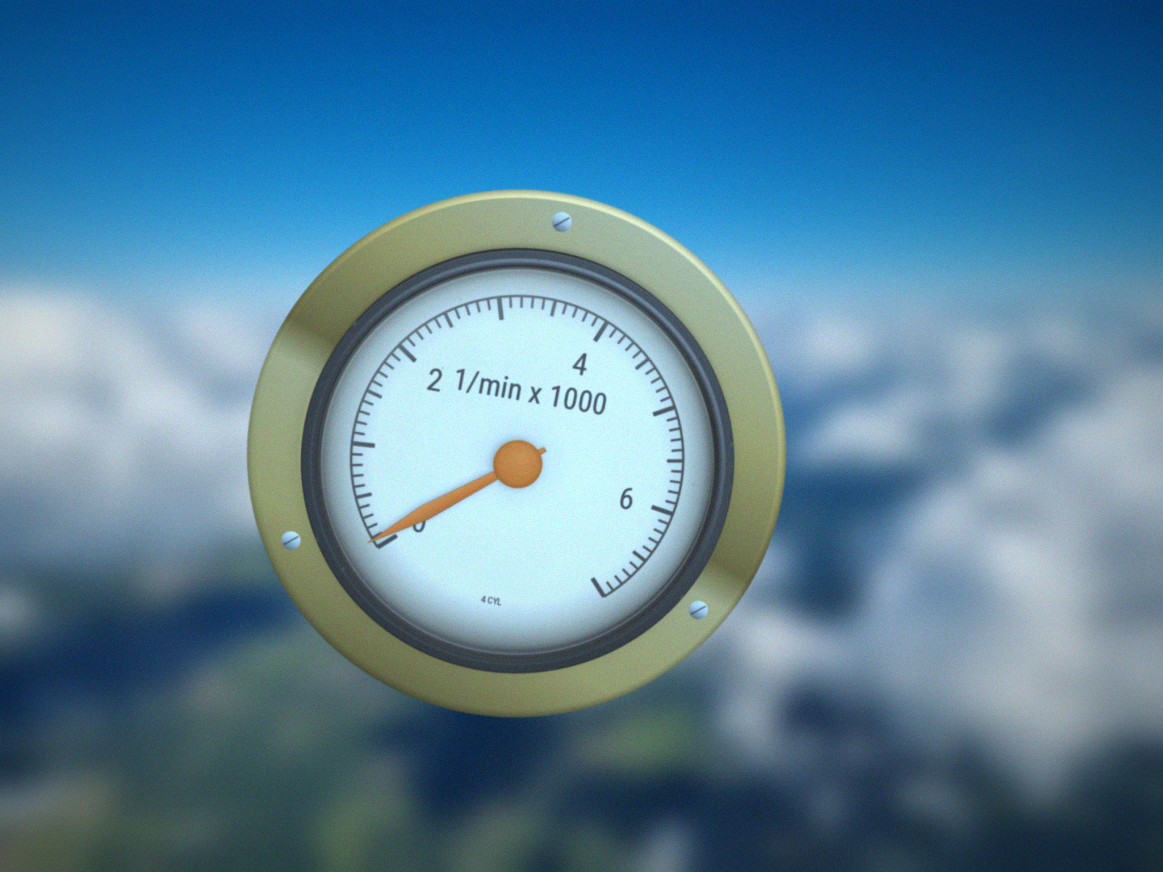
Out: 100,rpm
